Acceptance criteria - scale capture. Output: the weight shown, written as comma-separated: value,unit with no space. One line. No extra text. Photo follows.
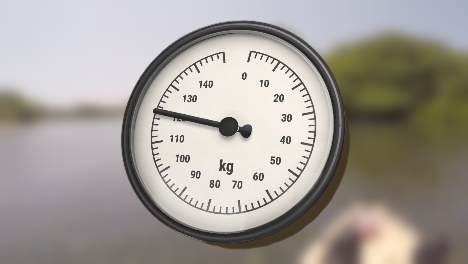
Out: 120,kg
